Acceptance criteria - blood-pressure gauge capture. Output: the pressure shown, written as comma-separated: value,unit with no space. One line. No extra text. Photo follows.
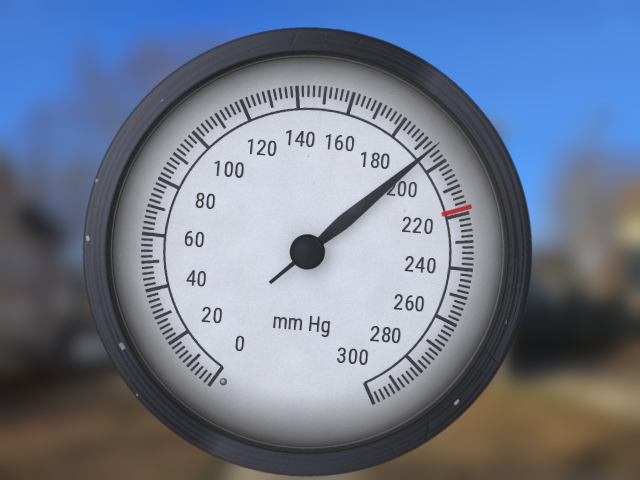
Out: 194,mmHg
